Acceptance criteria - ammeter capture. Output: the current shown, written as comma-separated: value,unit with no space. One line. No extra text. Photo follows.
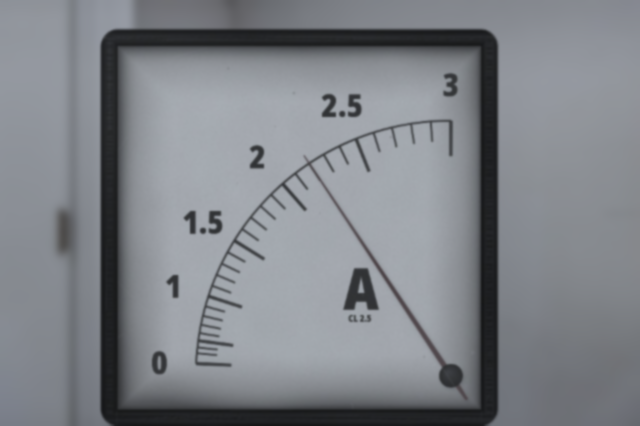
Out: 2.2,A
